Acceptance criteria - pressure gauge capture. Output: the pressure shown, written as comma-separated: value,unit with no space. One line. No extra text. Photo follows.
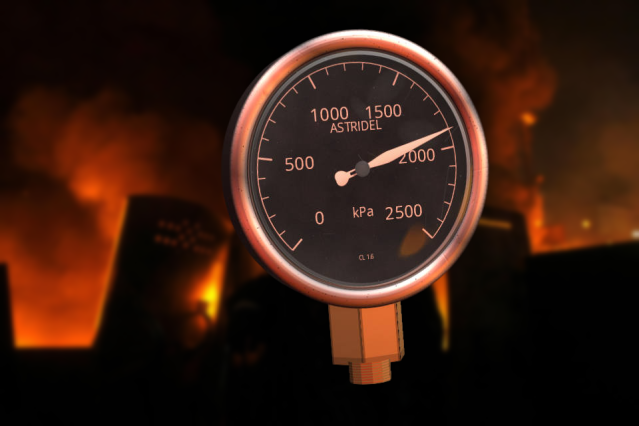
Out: 1900,kPa
